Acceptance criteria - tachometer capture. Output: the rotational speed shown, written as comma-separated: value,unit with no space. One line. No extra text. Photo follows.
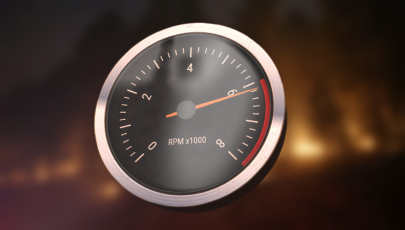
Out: 6200,rpm
